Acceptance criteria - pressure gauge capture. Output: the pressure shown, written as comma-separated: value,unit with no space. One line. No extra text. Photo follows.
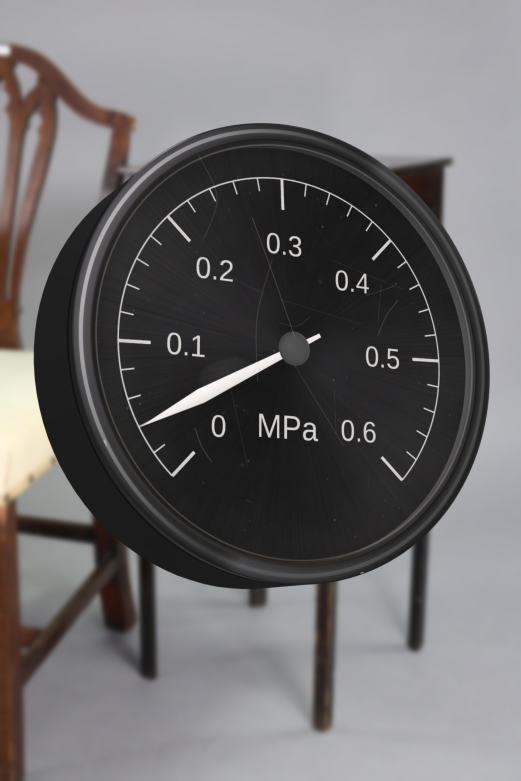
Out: 0.04,MPa
